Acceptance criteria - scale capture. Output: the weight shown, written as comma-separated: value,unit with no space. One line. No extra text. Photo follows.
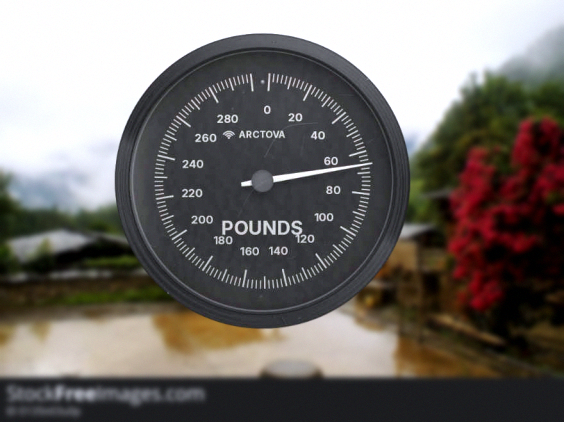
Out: 66,lb
